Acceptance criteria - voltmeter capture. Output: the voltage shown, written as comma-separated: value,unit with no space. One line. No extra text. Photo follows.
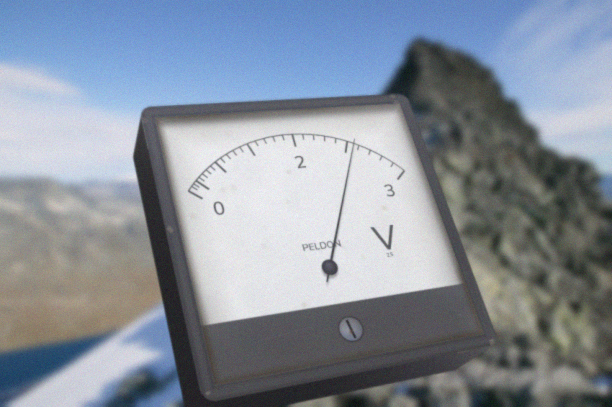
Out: 2.55,V
